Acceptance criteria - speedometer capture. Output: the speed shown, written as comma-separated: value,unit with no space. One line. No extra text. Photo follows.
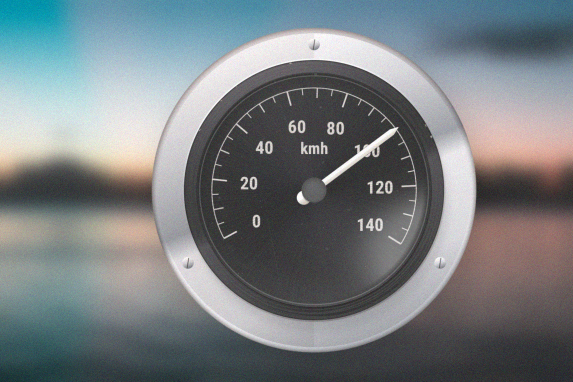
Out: 100,km/h
